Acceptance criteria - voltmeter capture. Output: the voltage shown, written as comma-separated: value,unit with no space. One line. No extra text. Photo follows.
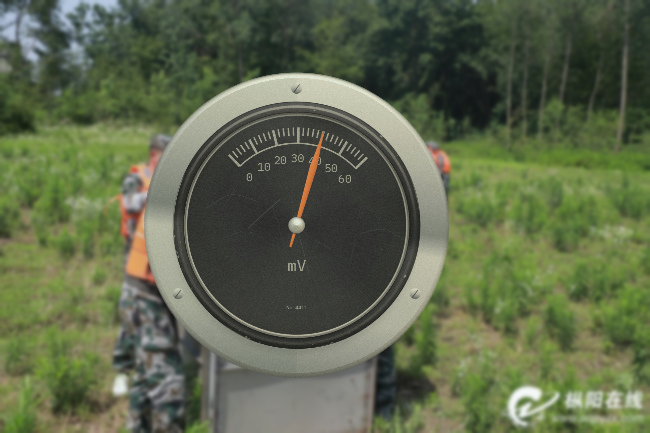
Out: 40,mV
